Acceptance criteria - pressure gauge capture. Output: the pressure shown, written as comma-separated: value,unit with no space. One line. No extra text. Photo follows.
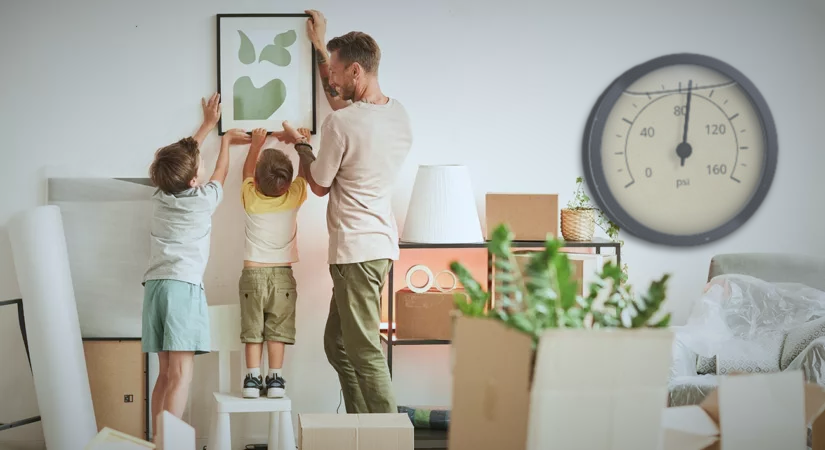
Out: 85,psi
